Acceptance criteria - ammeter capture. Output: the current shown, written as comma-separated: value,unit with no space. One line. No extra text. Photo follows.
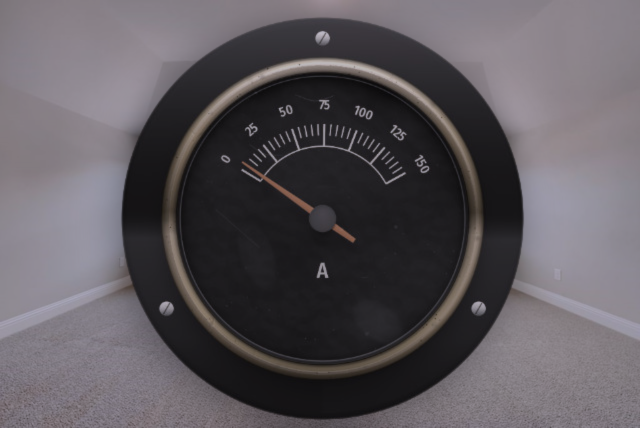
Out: 5,A
